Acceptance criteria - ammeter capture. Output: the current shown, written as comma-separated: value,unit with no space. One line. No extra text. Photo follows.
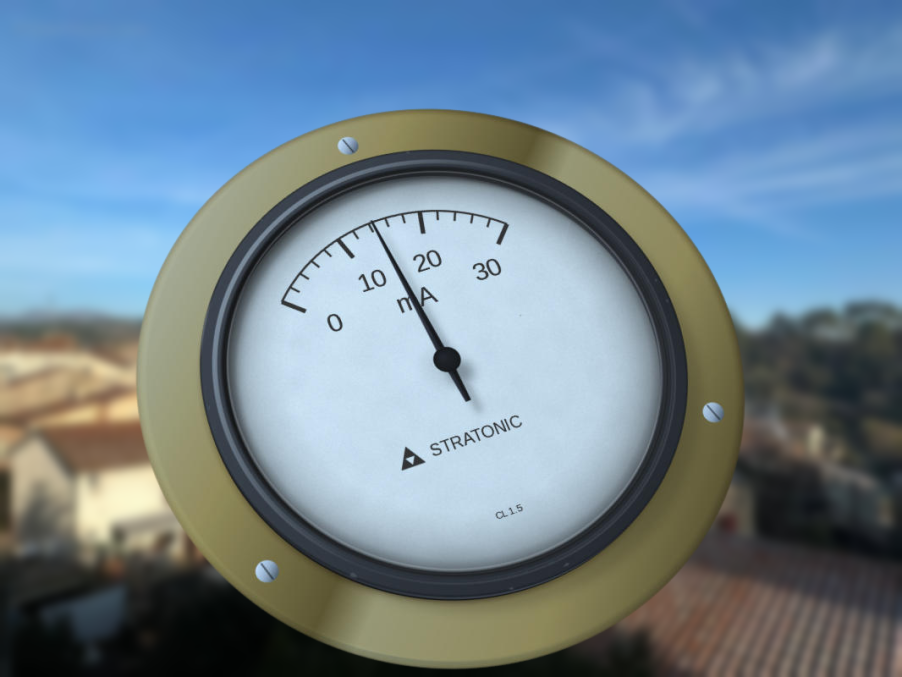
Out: 14,mA
